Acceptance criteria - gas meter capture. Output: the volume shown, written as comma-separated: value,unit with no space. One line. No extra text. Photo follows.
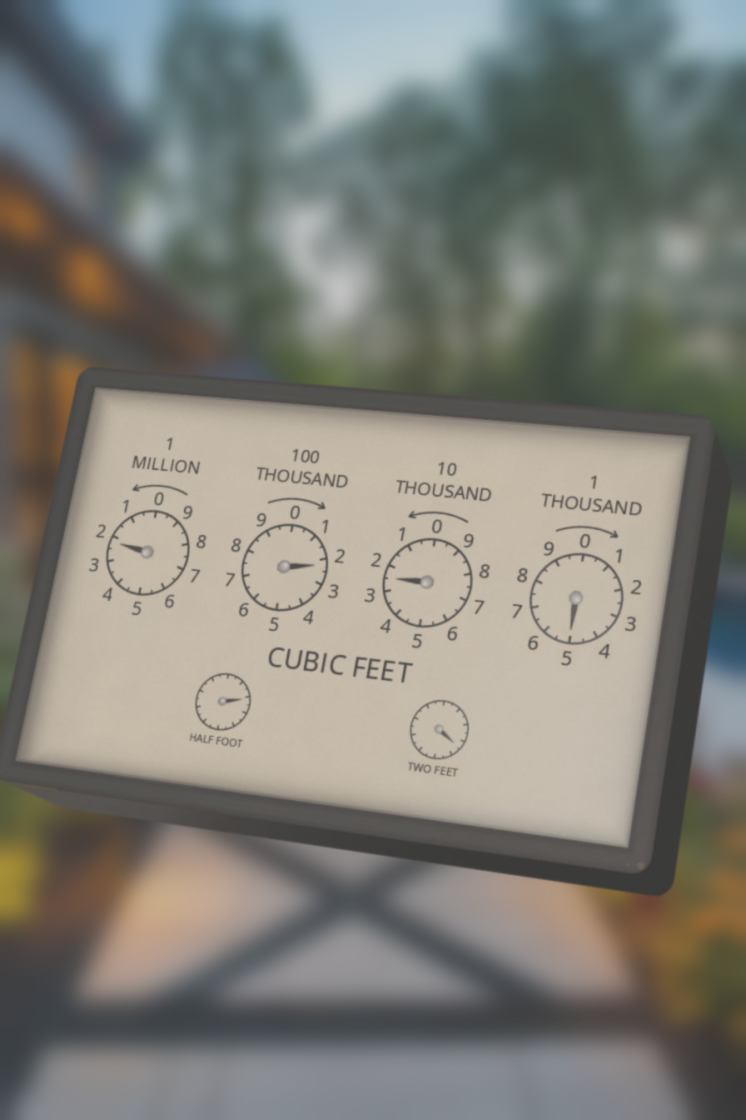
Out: 222500,ft³
